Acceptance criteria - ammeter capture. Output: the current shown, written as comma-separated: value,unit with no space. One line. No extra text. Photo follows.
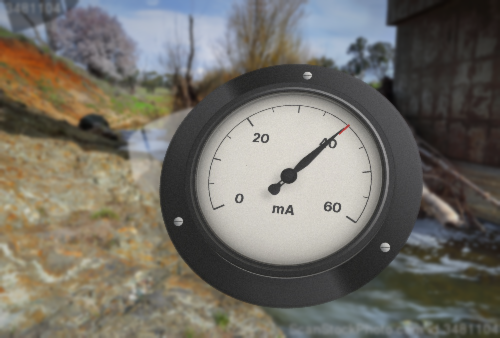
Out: 40,mA
